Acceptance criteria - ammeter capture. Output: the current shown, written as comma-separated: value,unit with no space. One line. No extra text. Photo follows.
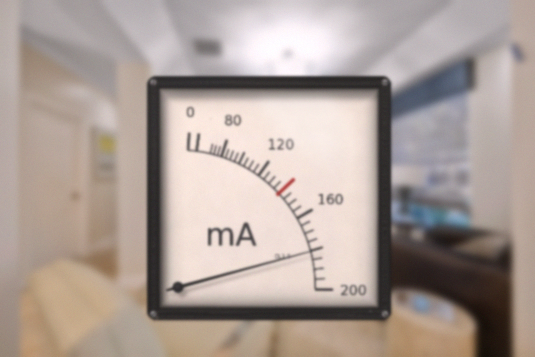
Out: 180,mA
